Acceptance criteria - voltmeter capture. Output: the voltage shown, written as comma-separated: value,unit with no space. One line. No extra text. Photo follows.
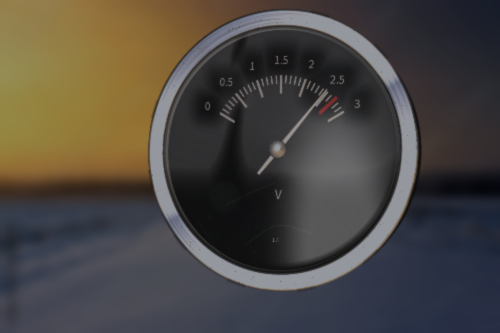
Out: 2.5,V
